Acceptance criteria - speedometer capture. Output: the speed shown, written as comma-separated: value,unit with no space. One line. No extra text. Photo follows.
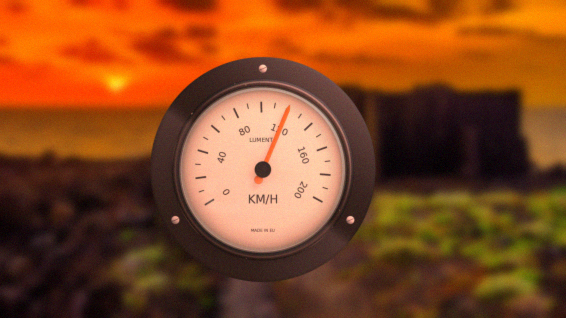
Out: 120,km/h
